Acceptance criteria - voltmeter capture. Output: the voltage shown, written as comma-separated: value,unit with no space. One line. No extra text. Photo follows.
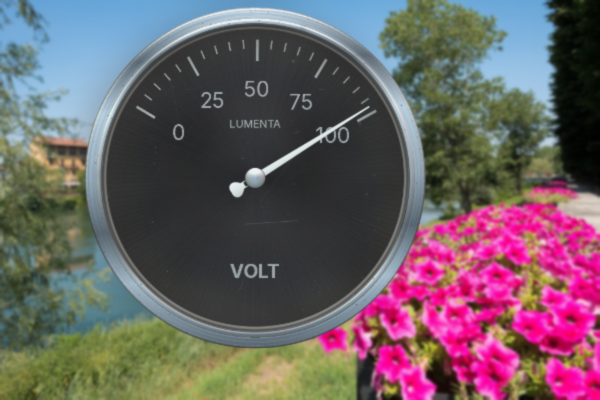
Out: 97.5,V
